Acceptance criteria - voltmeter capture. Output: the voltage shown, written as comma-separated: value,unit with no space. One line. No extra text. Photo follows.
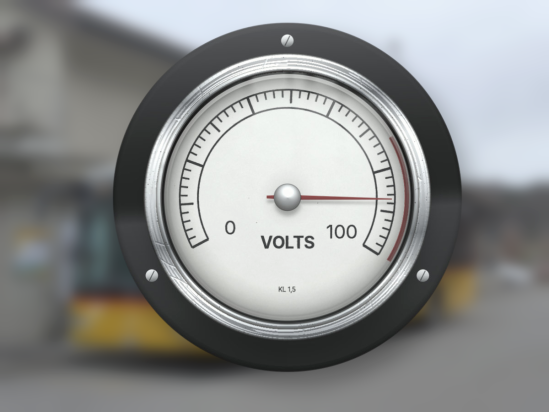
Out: 87,V
